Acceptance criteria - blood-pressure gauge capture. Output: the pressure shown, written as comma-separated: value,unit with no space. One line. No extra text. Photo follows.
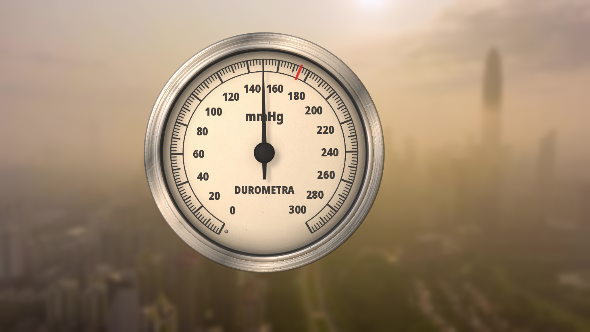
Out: 150,mmHg
